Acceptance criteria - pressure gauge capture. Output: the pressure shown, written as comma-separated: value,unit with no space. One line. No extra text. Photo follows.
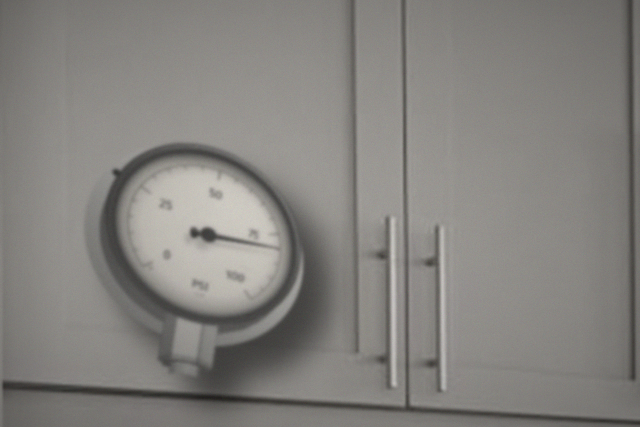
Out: 80,psi
